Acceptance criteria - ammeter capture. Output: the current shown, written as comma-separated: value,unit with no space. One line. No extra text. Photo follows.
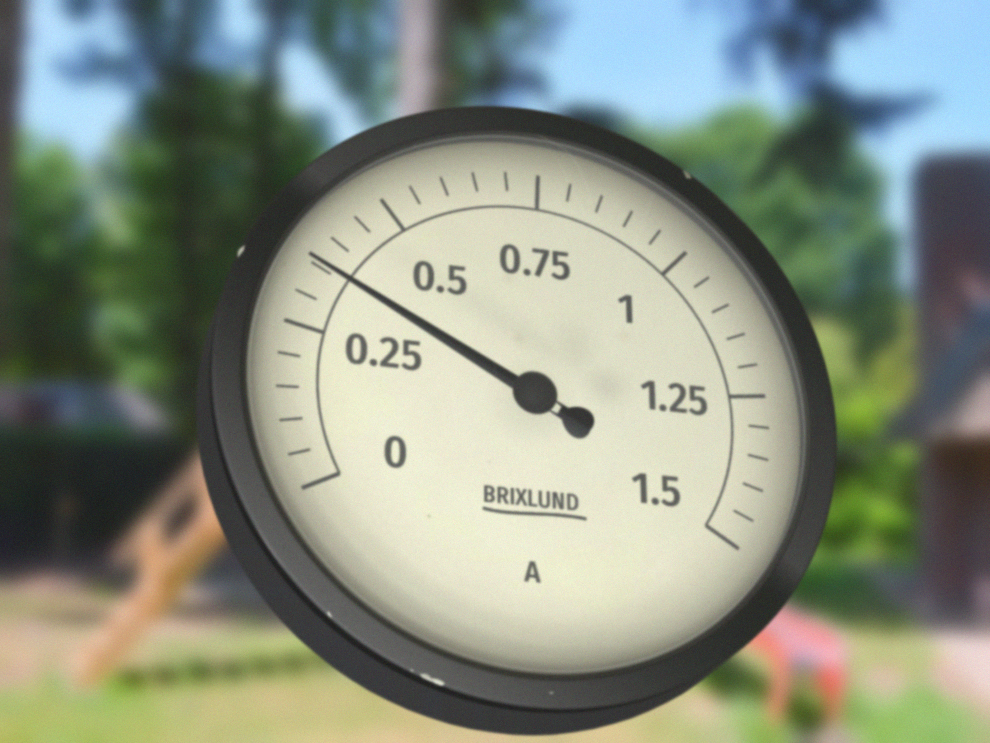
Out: 0.35,A
